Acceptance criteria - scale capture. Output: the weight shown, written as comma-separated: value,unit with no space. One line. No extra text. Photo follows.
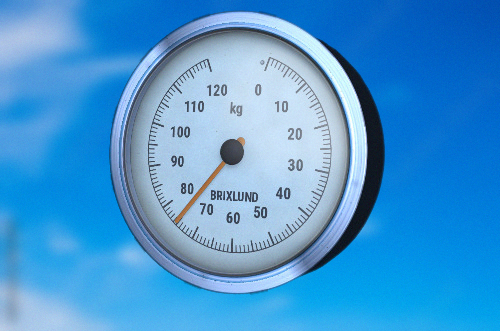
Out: 75,kg
